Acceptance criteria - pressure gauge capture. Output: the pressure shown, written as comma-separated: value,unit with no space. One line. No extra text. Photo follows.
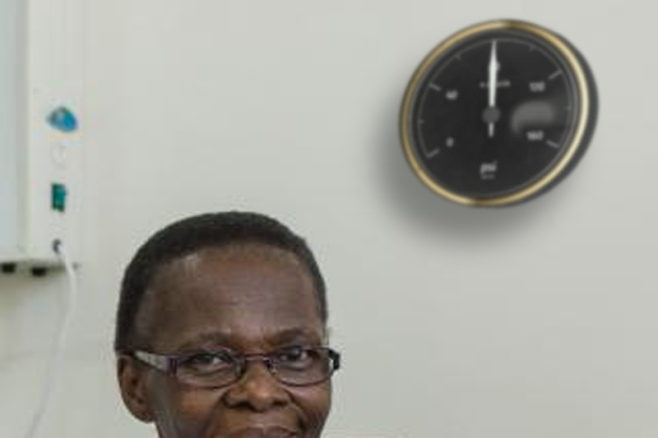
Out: 80,psi
